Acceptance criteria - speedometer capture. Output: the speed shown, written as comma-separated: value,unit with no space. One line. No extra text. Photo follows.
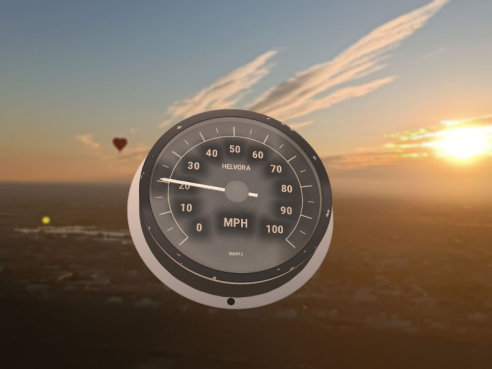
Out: 20,mph
